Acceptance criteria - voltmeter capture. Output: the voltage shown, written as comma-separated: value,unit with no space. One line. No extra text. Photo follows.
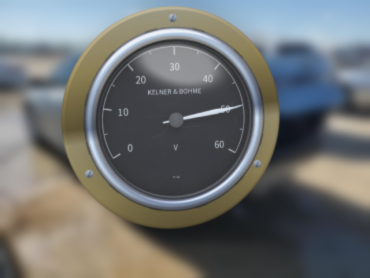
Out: 50,V
